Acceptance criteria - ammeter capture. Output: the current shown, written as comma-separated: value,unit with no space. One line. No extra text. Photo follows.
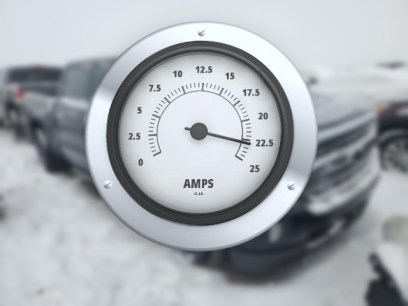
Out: 23,A
